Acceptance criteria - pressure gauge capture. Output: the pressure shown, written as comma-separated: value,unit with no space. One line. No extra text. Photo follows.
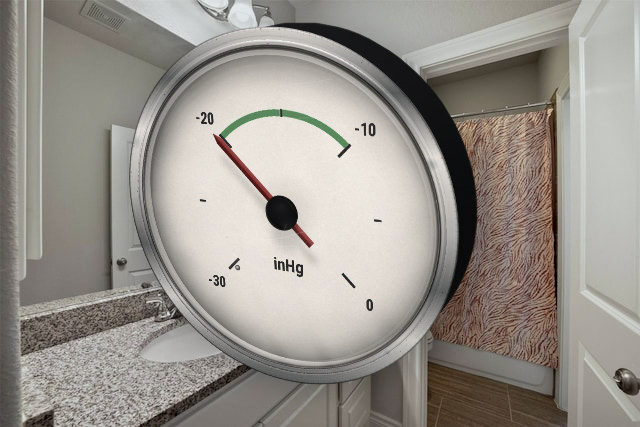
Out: -20,inHg
